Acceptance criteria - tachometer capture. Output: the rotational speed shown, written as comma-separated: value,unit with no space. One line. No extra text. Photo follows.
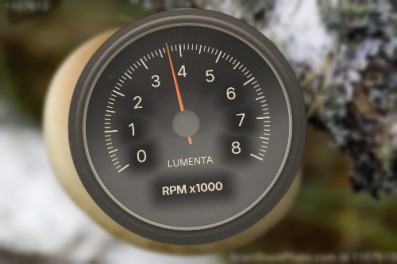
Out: 3700,rpm
